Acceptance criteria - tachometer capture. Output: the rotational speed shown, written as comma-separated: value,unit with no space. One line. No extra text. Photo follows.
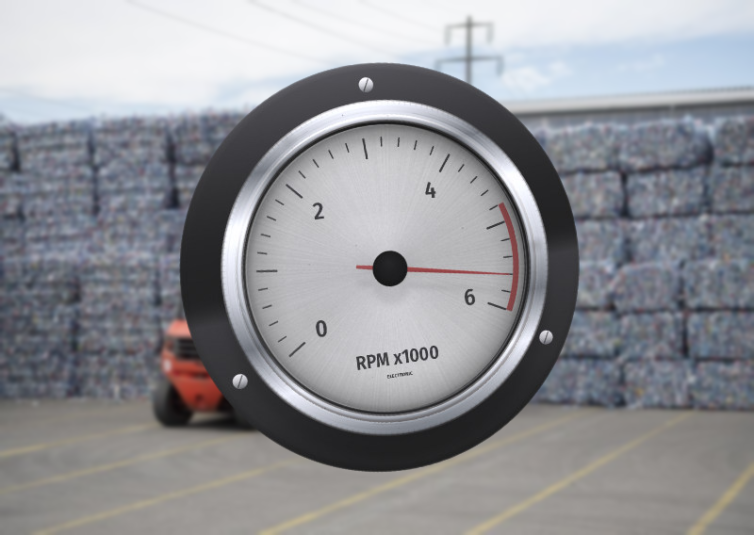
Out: 5600,rpm
